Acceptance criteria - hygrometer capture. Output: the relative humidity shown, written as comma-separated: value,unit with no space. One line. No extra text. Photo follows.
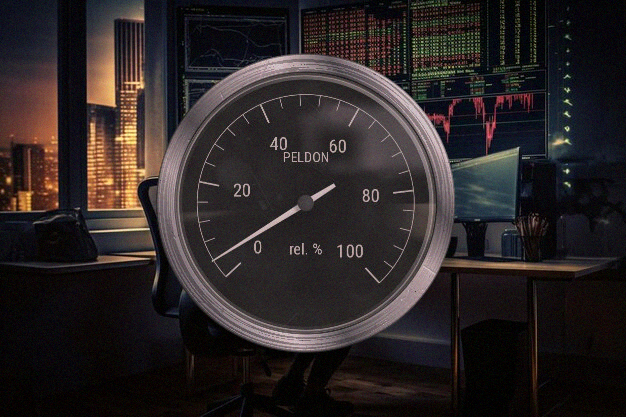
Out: 4,%
